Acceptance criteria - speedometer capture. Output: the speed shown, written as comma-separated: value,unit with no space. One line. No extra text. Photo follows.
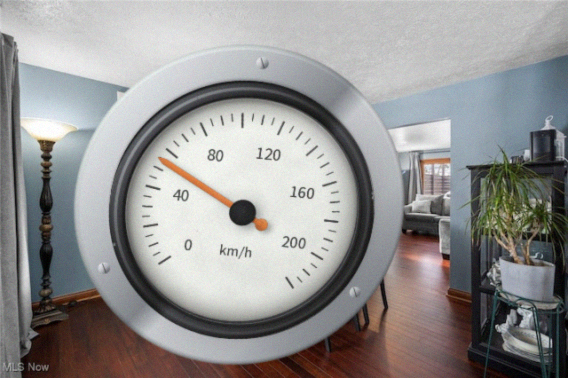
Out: 55,km/h
